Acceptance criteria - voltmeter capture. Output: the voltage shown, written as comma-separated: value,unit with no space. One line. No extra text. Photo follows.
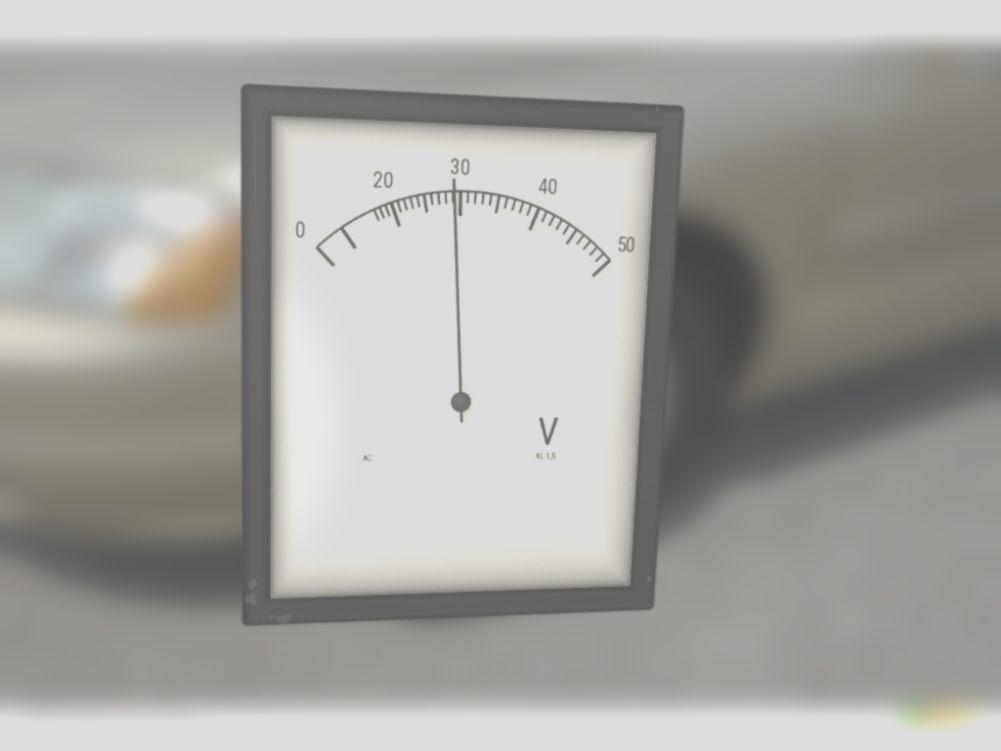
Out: 29,V
